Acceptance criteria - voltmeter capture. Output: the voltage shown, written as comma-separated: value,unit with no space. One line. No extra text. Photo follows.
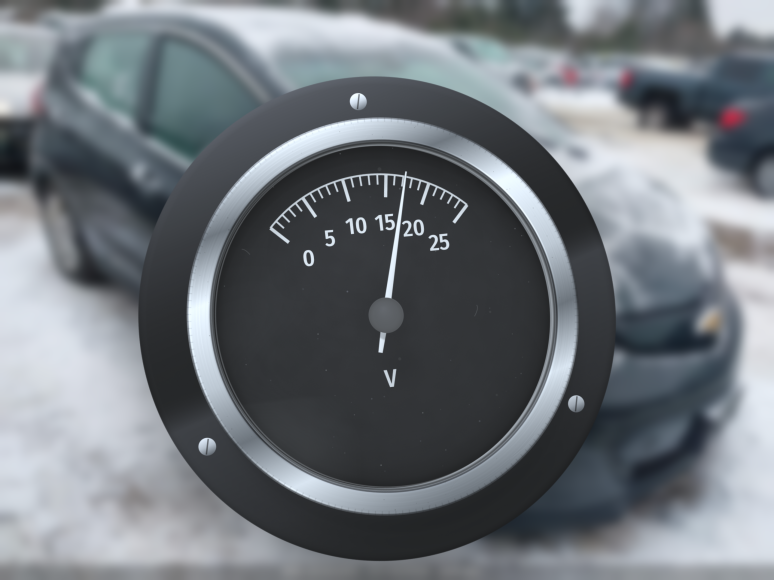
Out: 17,V
